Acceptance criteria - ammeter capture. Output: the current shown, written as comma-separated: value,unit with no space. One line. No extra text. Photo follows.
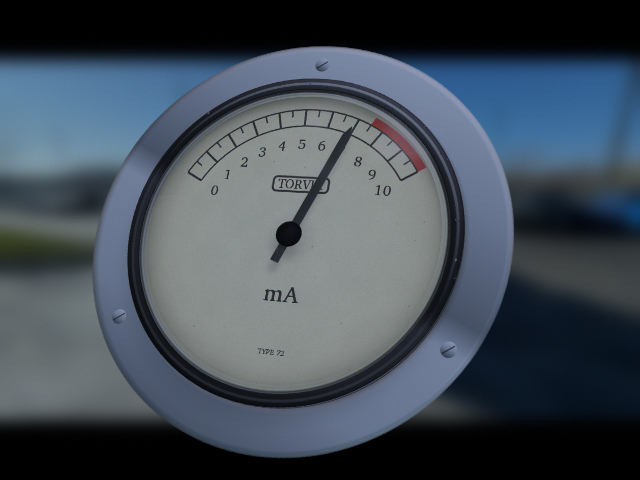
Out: 7,mA
